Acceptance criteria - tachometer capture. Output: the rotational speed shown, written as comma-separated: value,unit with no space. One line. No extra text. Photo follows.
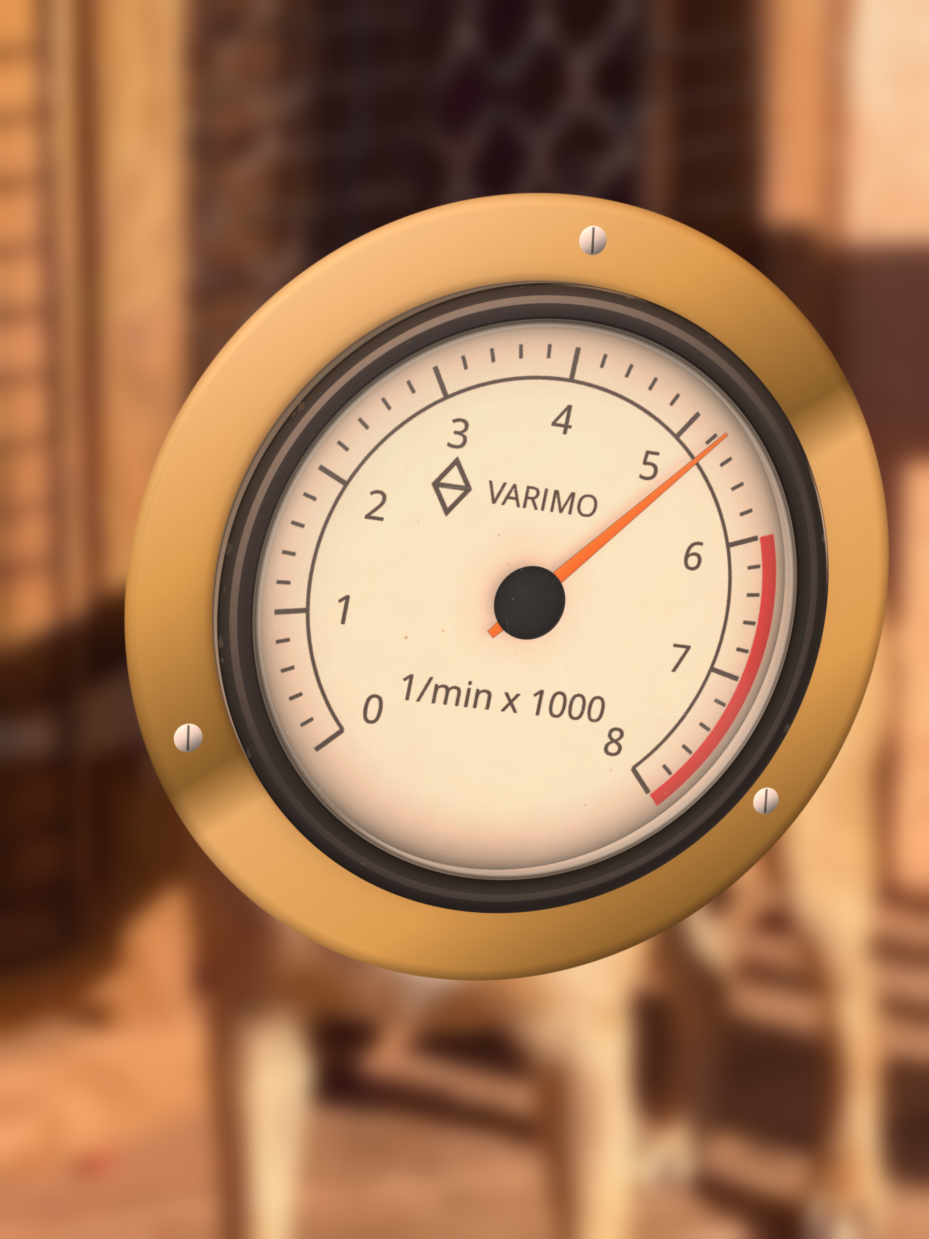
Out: 5200,rpm
